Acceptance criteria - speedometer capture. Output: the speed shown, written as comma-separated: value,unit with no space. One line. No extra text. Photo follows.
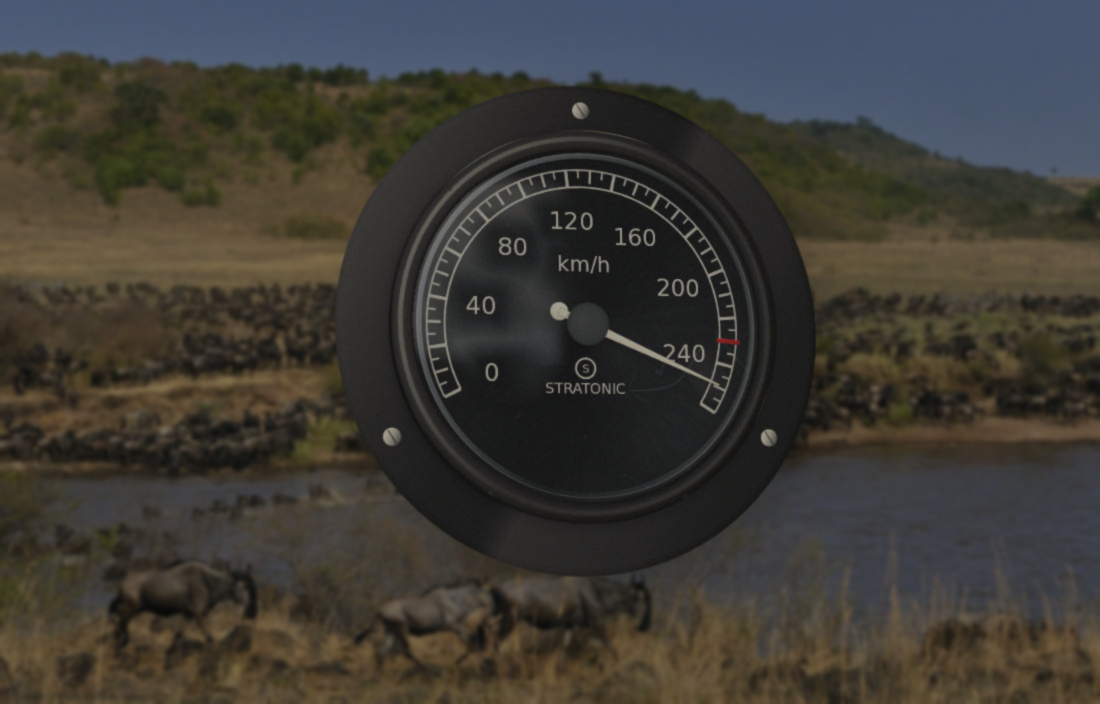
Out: 250,km/h
